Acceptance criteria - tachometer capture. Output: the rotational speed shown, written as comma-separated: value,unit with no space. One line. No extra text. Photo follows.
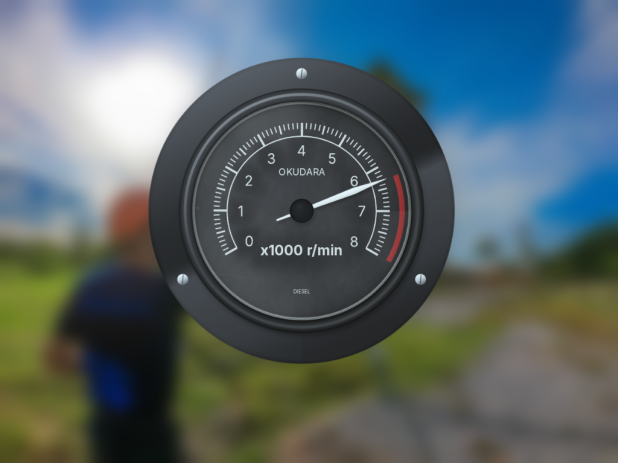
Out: 6300,rpm
